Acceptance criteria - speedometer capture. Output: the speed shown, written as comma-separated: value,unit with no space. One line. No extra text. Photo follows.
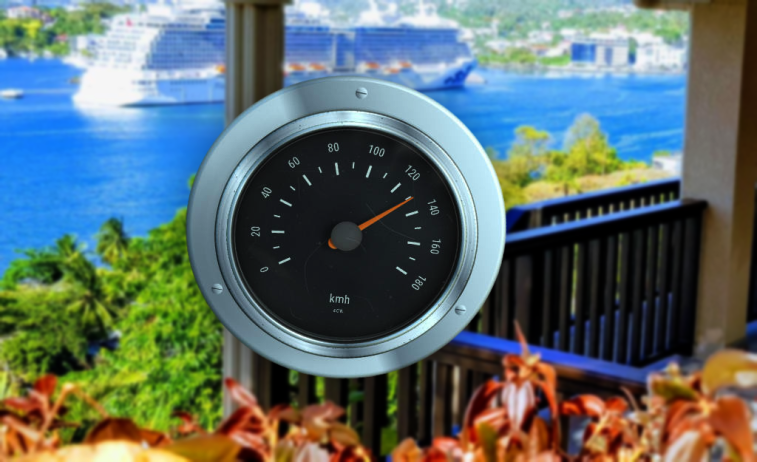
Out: 130,km/h
